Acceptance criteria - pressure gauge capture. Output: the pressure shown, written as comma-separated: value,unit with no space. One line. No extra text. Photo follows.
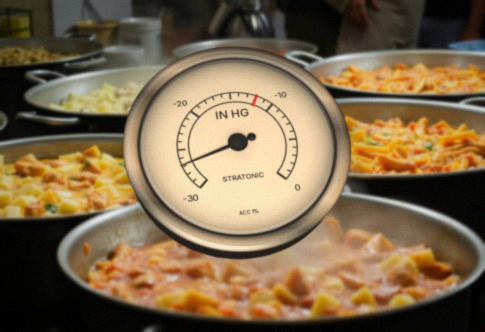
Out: -27,inHg
